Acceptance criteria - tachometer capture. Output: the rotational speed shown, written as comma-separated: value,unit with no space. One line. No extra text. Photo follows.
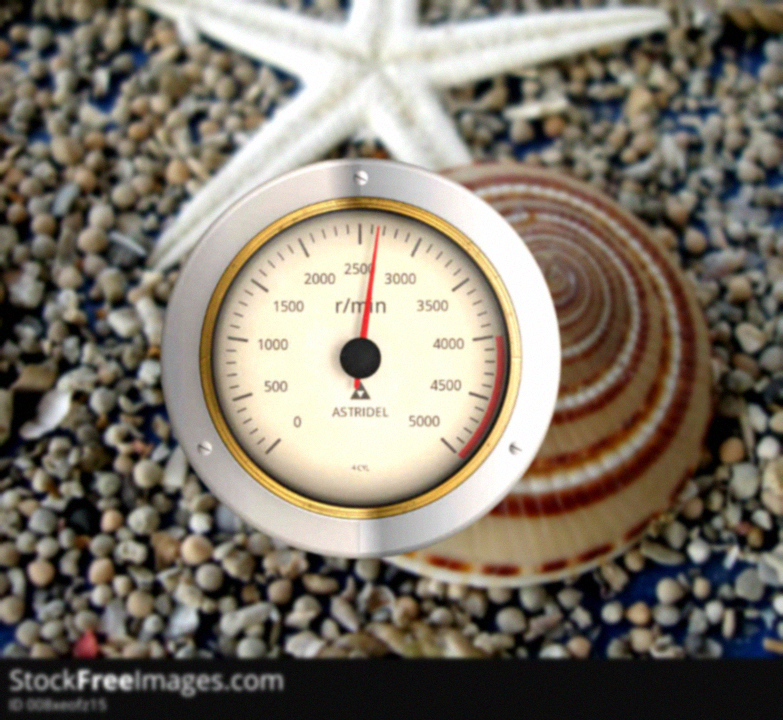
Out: 2650,rpm
